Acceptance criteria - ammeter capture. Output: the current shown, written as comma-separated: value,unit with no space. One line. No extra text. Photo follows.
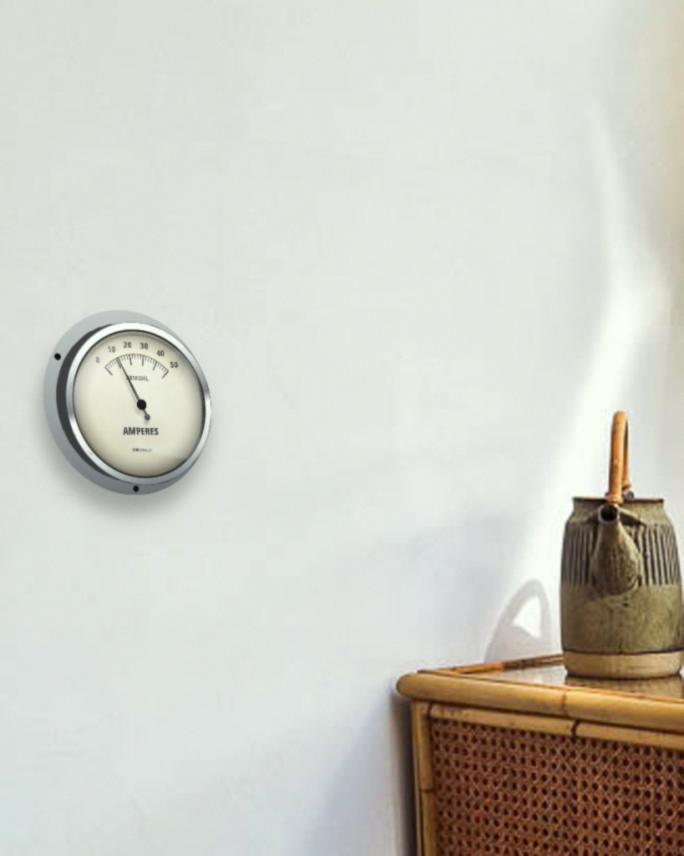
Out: 10,A
